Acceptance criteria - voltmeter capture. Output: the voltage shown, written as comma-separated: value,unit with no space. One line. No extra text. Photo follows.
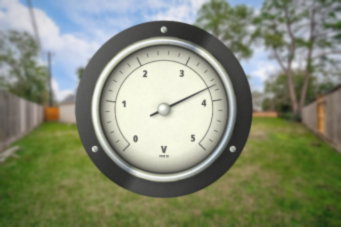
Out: 3.7,V
